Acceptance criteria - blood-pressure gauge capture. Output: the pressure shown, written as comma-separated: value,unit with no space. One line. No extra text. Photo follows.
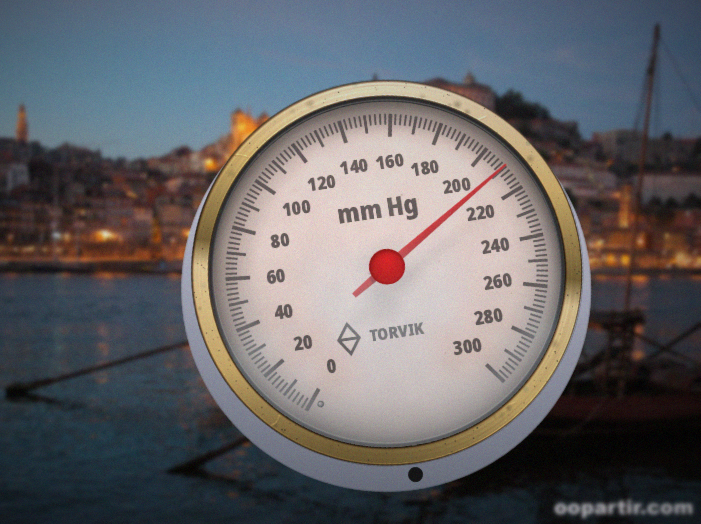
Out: 210,mmHg
